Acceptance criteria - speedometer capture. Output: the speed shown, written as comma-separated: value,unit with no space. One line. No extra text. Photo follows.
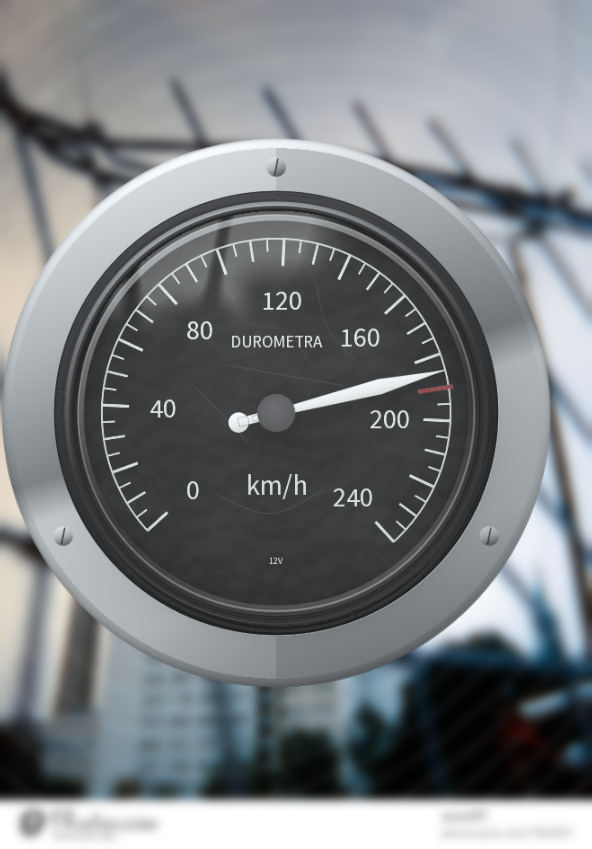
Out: 185,km/h
